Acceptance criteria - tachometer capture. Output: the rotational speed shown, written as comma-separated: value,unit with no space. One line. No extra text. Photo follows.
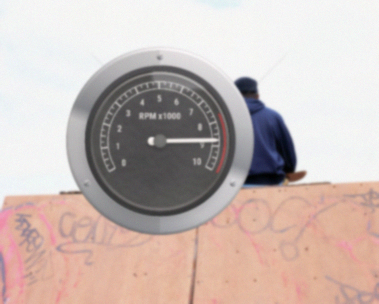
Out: 8750,rpm
